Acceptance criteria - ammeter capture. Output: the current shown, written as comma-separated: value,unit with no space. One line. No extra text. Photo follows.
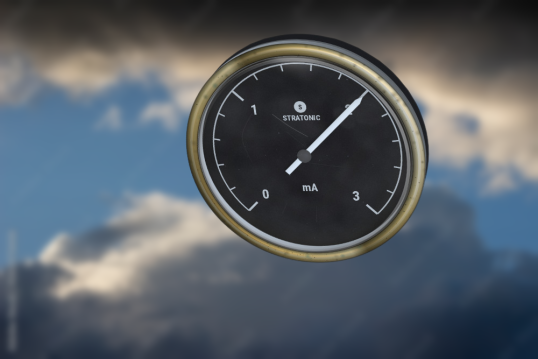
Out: 2,mA
